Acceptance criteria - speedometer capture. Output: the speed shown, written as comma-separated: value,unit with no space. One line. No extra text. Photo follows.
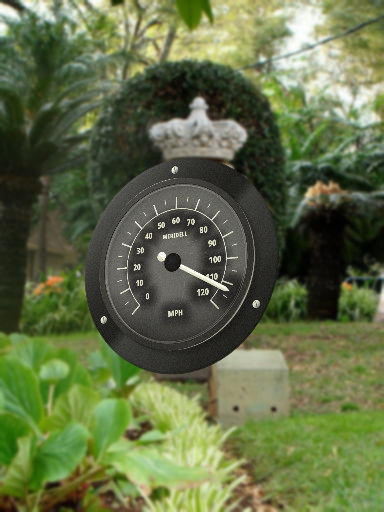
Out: 112.5,mph
